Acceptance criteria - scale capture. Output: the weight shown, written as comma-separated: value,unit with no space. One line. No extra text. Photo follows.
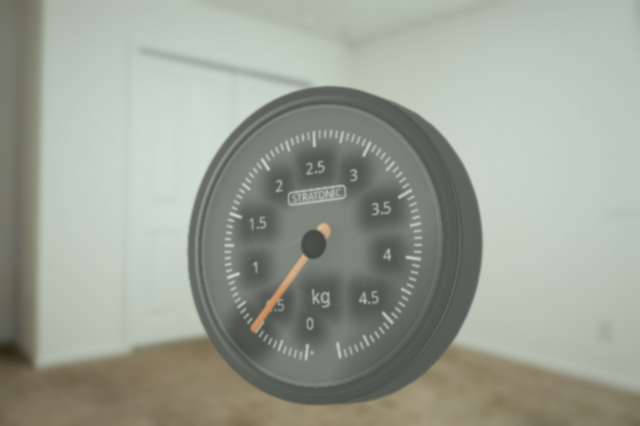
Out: 0.5,kg
